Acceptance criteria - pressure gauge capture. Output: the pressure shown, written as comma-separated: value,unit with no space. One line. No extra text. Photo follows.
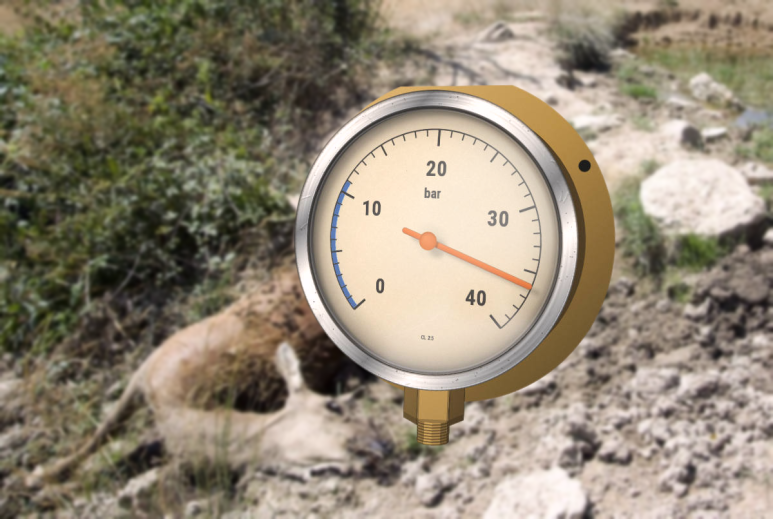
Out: 36,bar
